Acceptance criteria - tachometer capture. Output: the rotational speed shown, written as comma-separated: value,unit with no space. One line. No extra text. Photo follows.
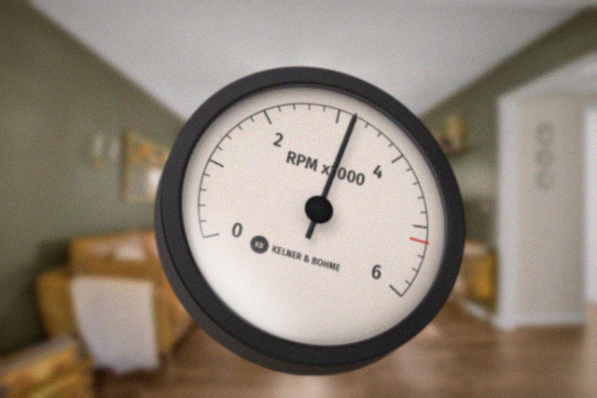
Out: 3200,rpm
